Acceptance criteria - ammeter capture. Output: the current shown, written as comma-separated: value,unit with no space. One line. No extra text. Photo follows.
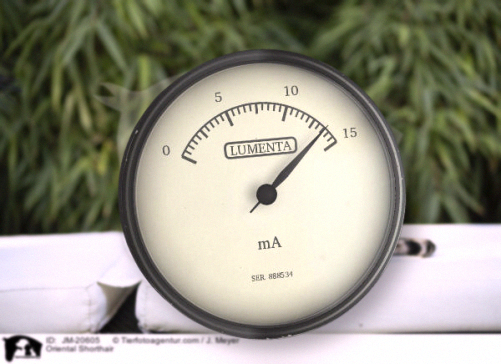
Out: 13.5,mA
